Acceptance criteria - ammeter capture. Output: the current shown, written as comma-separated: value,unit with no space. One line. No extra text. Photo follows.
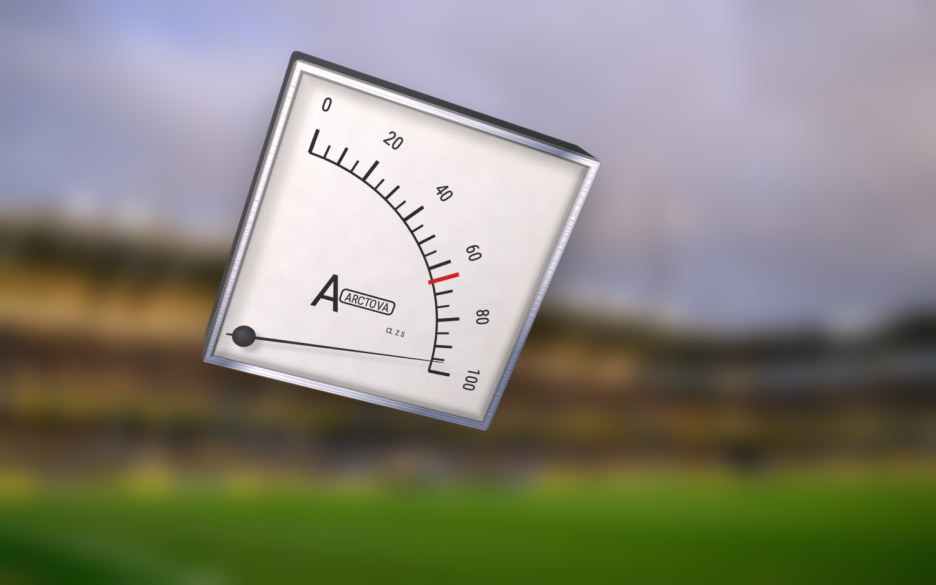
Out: 95,A
